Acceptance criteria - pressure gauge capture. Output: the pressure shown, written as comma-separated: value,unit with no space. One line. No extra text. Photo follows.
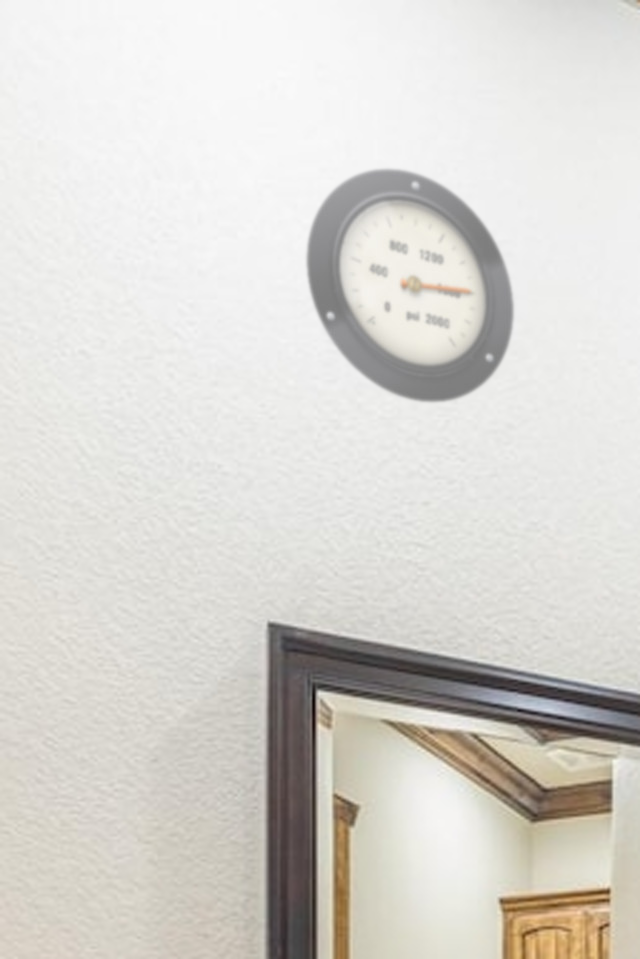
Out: 1600,psi
